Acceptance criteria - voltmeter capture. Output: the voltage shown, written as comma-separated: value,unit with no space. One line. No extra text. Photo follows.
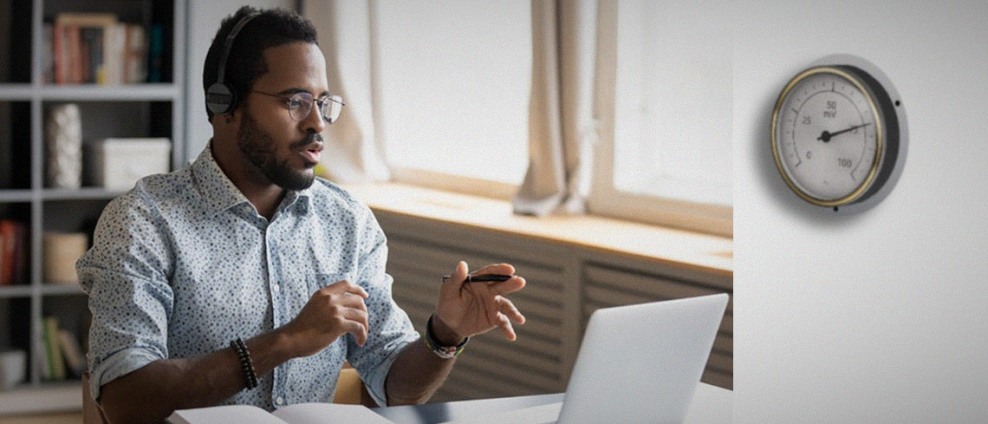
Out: 75,mV
